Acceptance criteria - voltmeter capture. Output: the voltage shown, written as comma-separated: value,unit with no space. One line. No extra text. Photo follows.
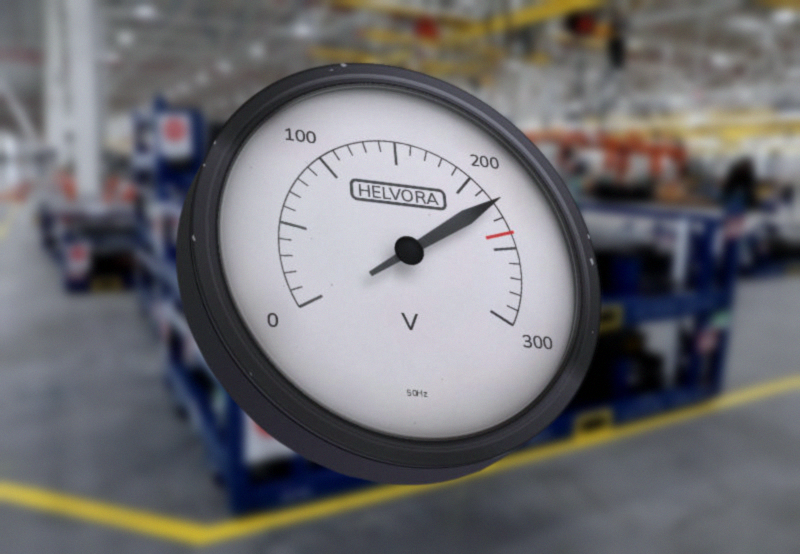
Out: 220,V
